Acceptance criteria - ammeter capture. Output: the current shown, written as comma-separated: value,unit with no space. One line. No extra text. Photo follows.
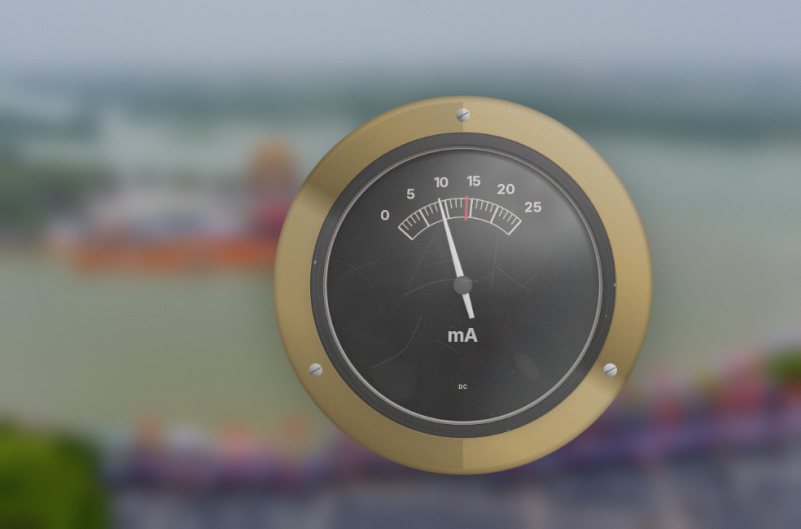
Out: 9,mA
